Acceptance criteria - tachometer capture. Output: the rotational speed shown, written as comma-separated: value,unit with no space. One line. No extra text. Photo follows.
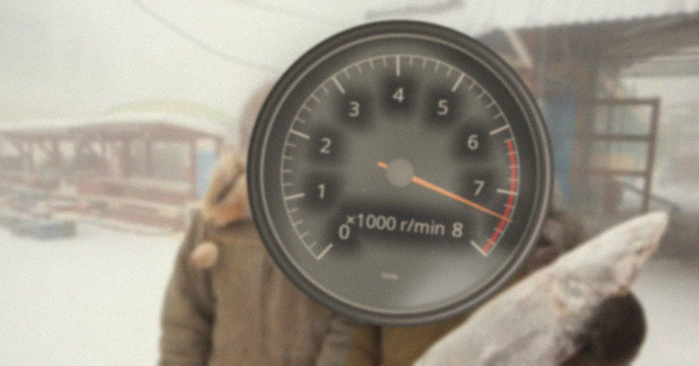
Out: 7400,rpm
